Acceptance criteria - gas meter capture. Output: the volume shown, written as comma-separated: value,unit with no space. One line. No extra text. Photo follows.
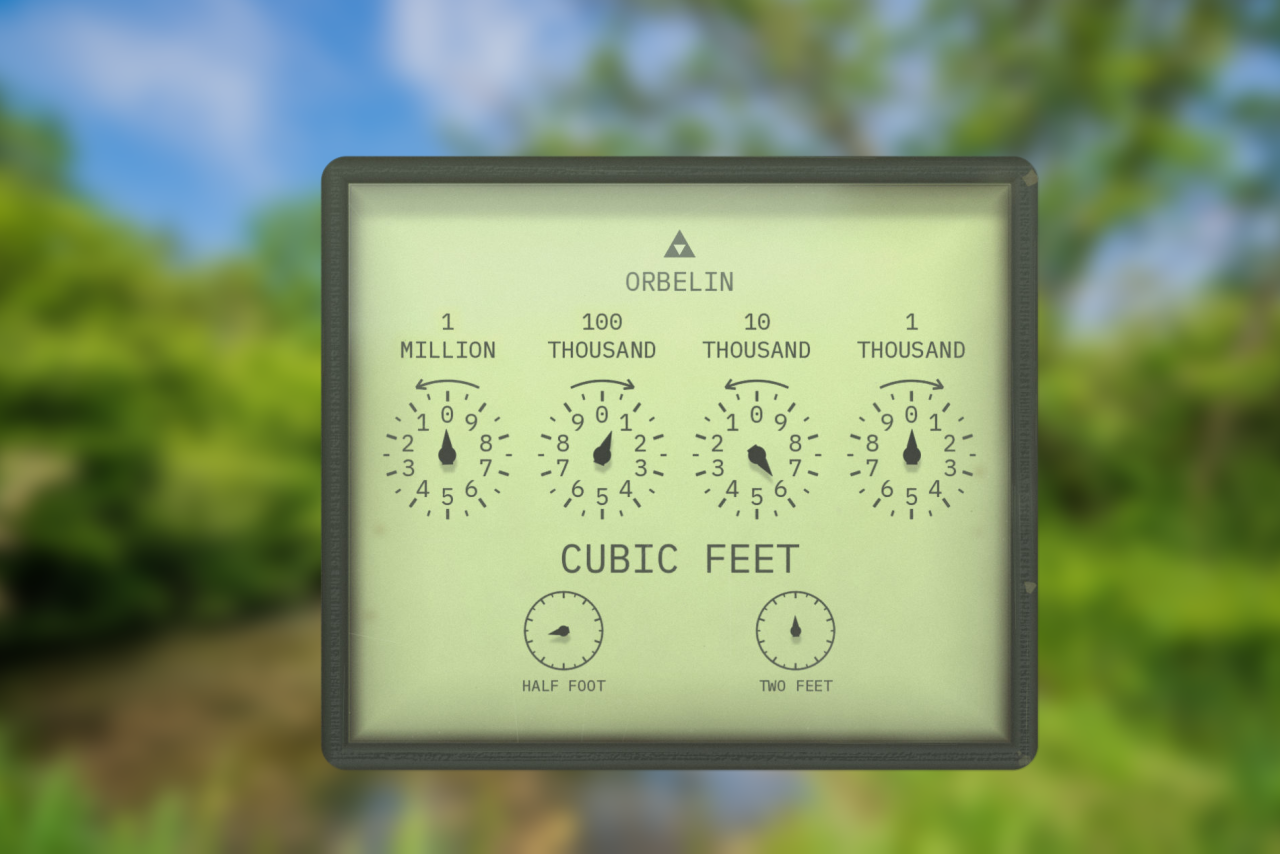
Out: 6000,ft³
